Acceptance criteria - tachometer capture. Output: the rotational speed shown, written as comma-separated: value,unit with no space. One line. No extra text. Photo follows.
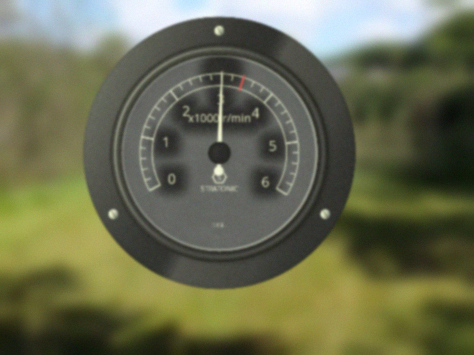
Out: 3000,rpm
